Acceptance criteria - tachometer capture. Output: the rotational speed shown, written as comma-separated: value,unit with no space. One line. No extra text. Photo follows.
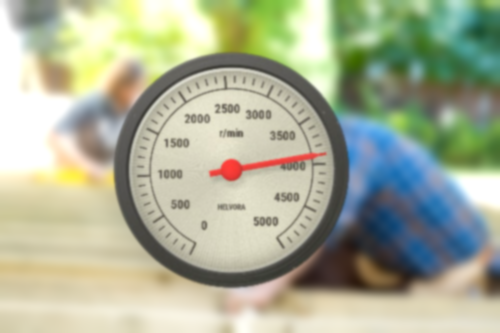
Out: 3900,rpm
